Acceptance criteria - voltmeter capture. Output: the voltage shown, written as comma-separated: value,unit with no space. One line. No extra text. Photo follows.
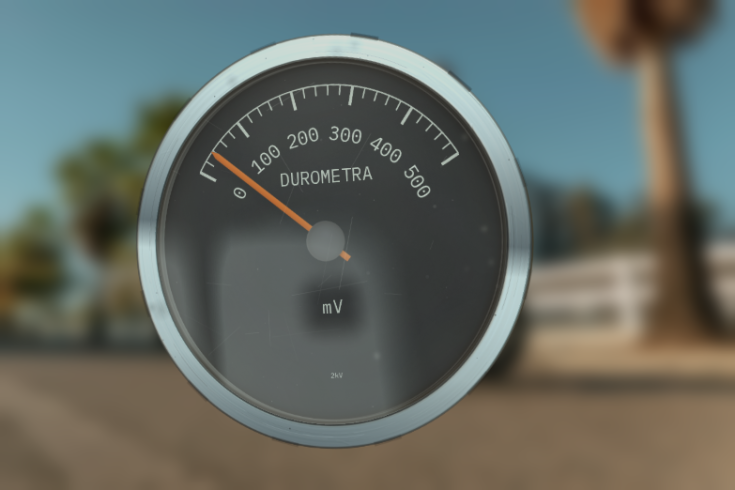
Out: 40,mV
